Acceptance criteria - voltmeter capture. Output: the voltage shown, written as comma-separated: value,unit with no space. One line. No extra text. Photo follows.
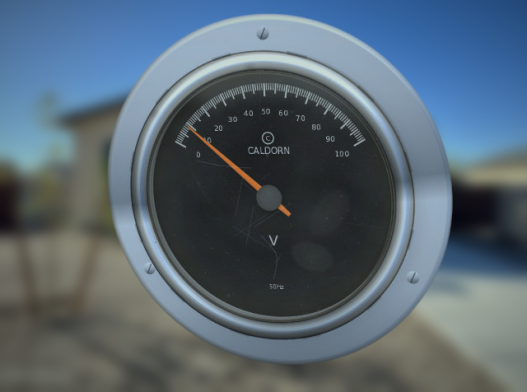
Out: 10,V
